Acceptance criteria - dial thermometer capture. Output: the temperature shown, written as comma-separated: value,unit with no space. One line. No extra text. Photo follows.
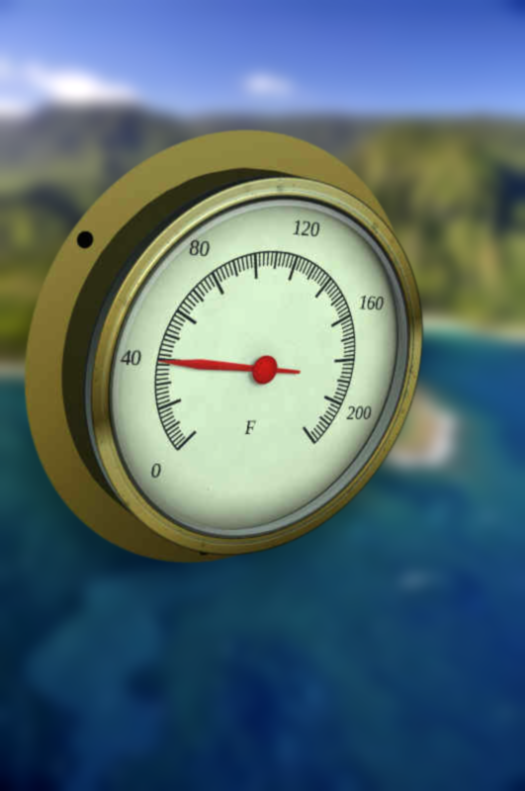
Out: 40,°F
